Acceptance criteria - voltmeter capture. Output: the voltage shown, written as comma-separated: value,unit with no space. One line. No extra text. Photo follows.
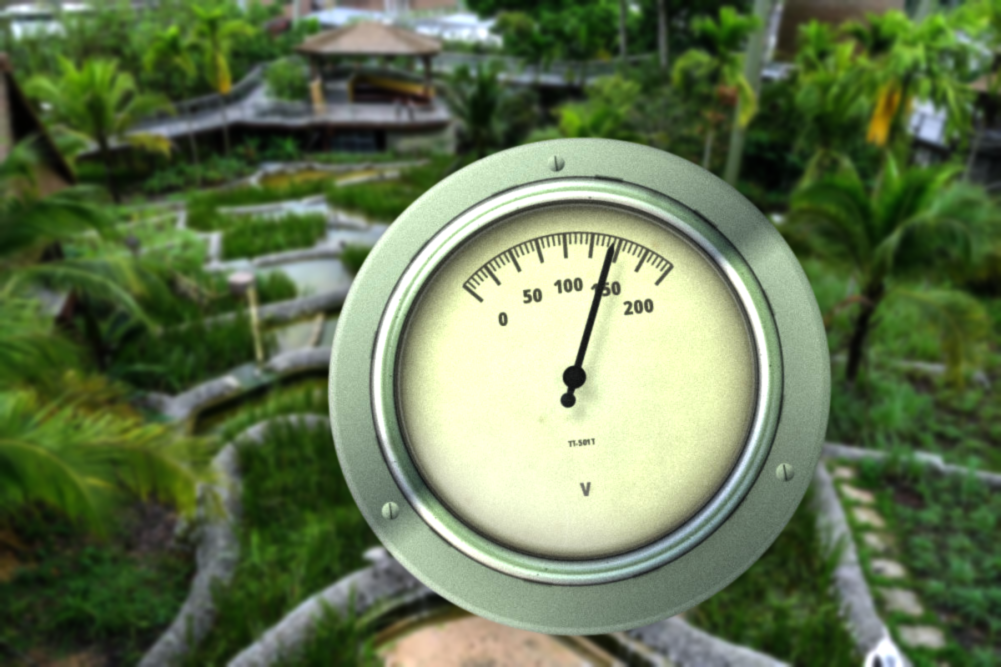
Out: 145,V
